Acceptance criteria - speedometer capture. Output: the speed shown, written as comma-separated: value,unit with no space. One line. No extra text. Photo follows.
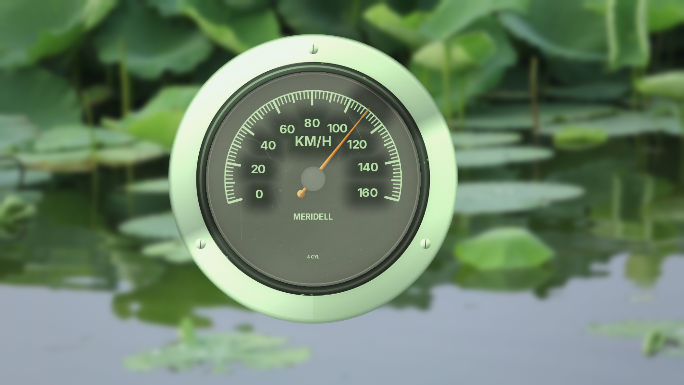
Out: 110,km/h
